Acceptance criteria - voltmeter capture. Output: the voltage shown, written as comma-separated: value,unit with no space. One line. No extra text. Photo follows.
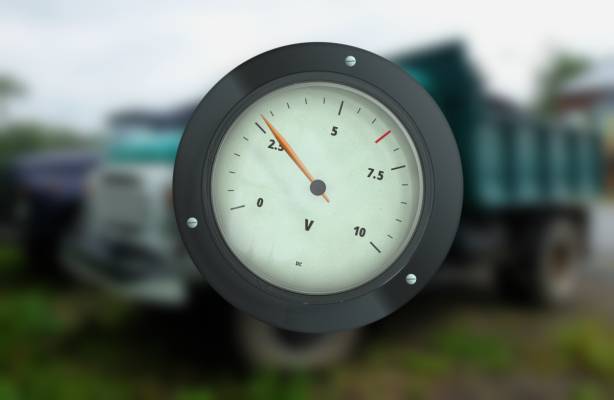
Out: 2.75,V
